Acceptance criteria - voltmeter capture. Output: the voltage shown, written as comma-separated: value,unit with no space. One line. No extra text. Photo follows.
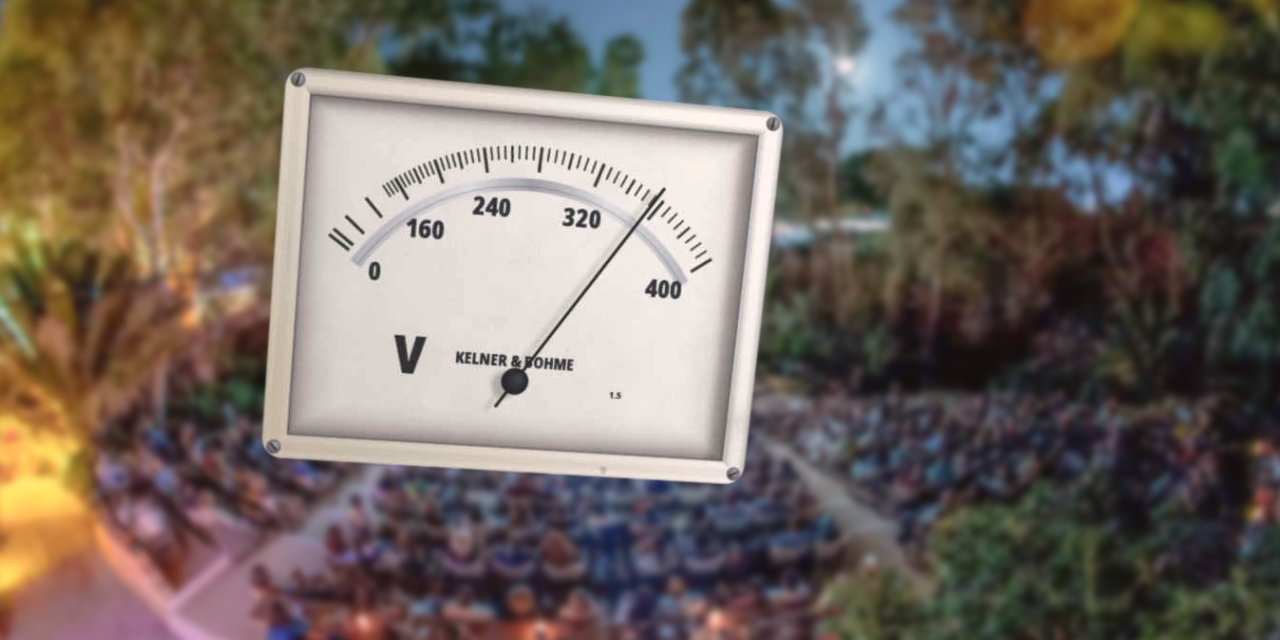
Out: 355,V
